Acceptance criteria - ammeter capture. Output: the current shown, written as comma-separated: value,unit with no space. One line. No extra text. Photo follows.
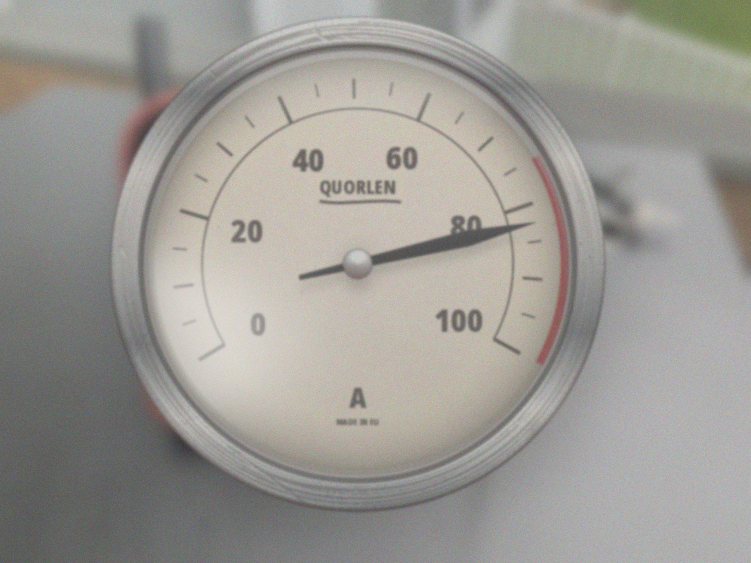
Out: 82.5,A
